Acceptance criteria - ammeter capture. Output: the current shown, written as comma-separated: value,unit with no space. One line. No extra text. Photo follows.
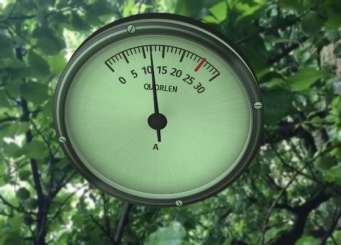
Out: 12,A
